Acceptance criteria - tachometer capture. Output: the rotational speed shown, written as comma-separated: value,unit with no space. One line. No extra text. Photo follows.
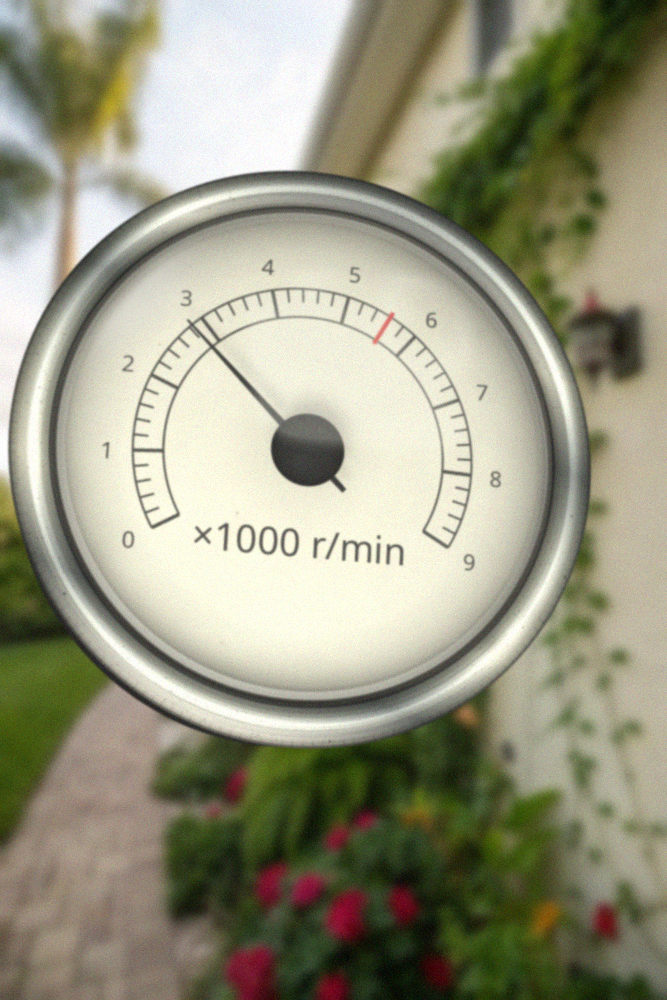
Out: 2800,rpm
